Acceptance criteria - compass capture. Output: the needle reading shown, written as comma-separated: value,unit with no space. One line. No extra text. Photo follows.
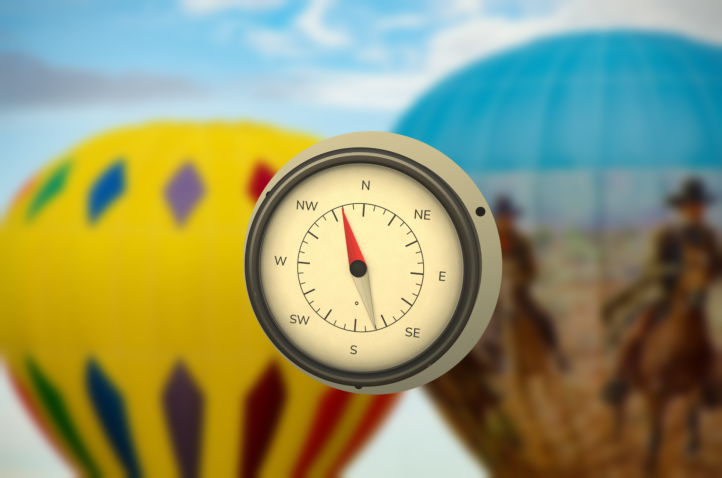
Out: 340,°
